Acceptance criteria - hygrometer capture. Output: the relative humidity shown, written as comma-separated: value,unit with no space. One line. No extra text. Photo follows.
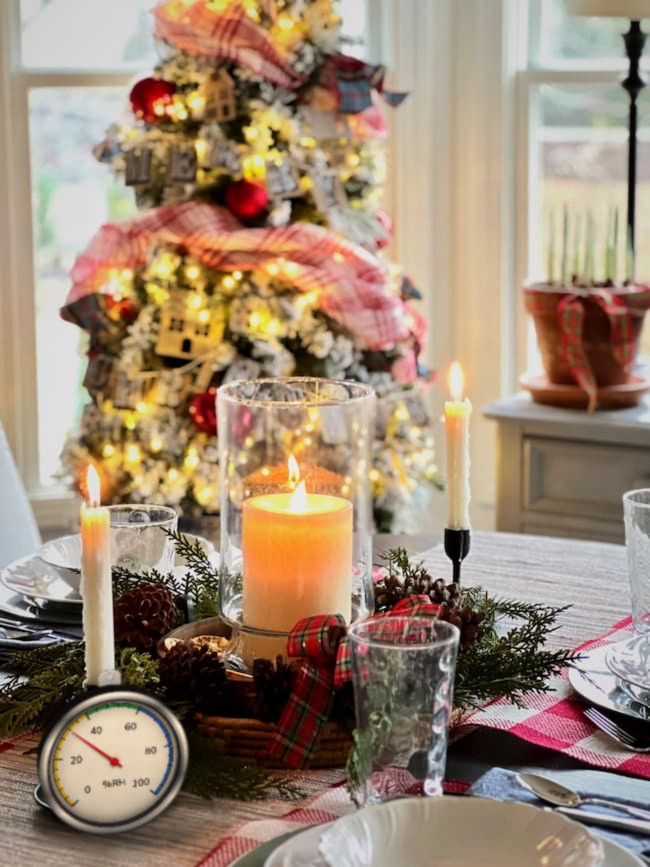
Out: 32,%
